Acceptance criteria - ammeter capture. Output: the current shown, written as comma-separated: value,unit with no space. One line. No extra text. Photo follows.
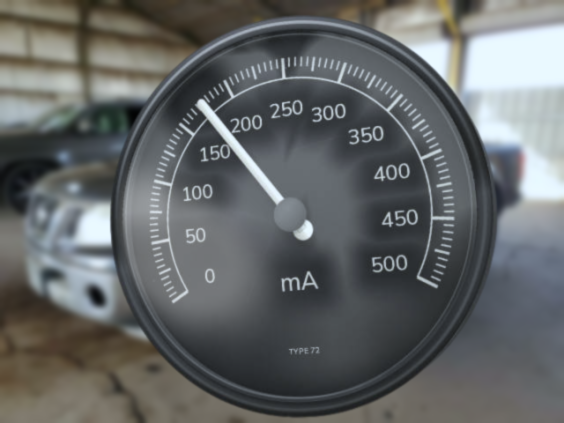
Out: 175,mA
